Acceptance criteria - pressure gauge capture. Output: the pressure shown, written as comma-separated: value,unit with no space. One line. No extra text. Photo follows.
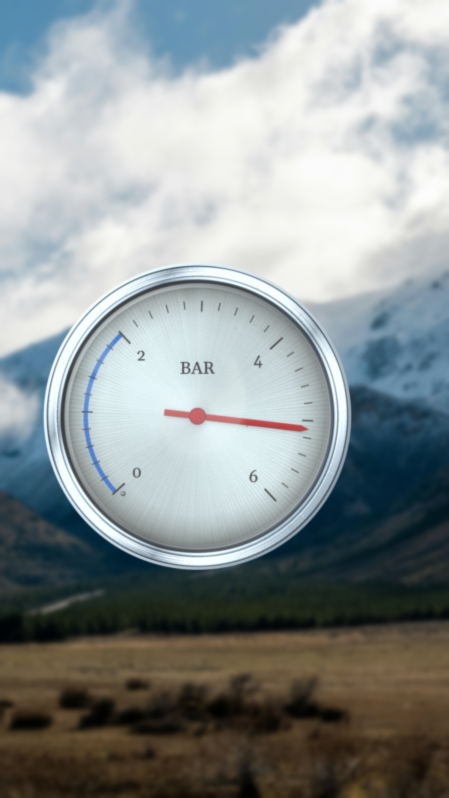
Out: 5.1,bar
